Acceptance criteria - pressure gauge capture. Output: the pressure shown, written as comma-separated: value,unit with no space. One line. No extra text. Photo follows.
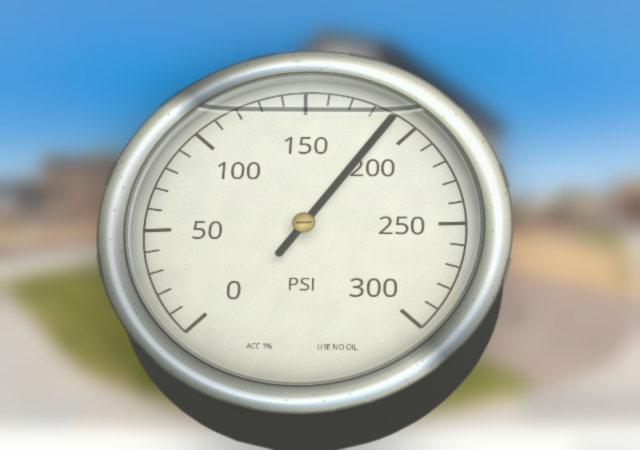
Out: 190,psi
